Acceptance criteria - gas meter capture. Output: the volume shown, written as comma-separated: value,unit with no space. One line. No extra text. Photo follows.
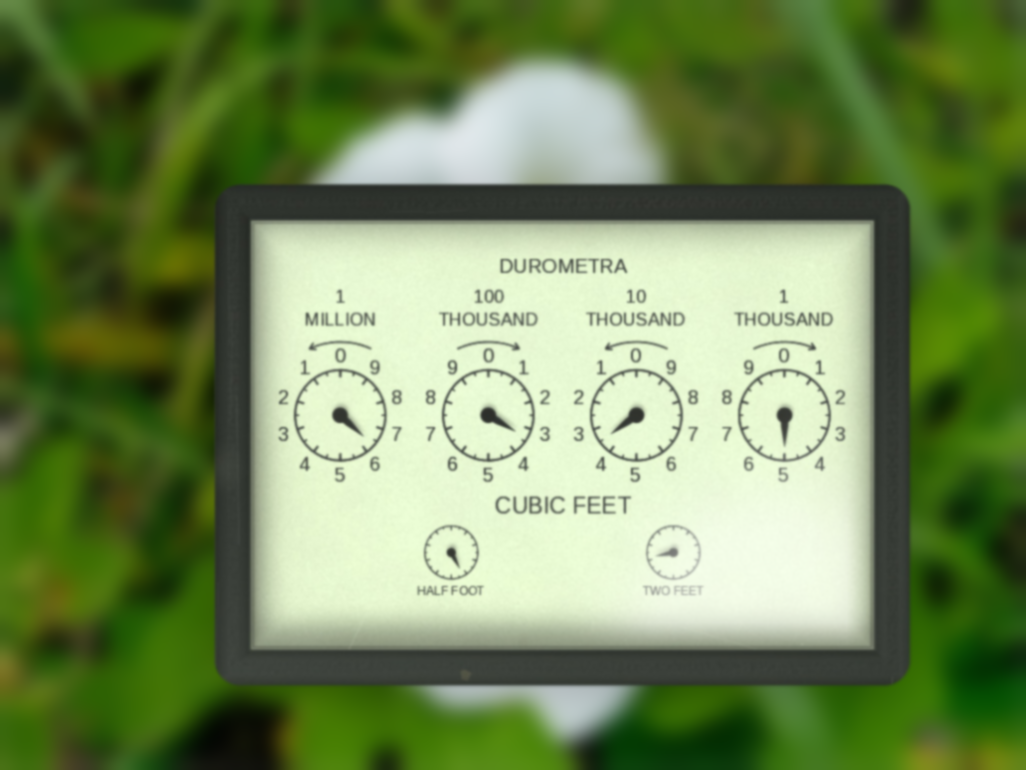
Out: 633500,ft³
